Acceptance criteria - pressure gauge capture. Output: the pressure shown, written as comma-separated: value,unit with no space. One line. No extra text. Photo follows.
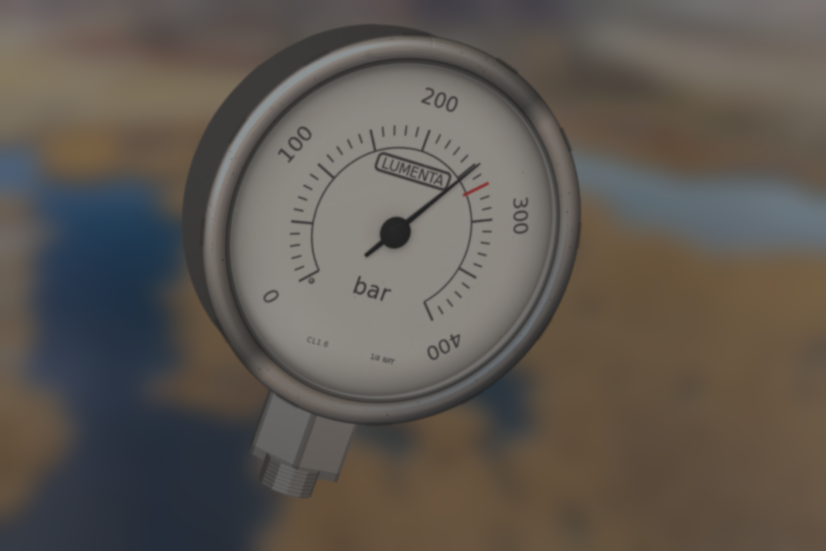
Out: 250,bar
